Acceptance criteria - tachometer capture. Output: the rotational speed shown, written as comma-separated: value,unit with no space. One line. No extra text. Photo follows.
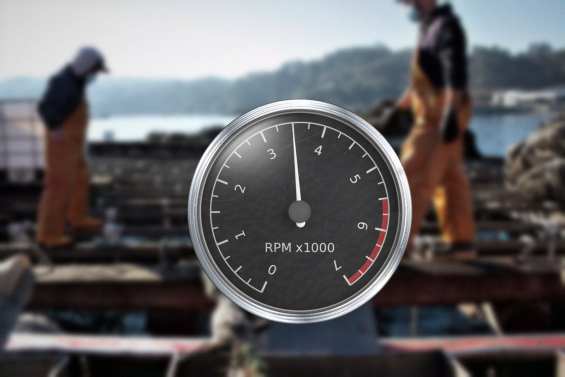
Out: 3500,rpm
